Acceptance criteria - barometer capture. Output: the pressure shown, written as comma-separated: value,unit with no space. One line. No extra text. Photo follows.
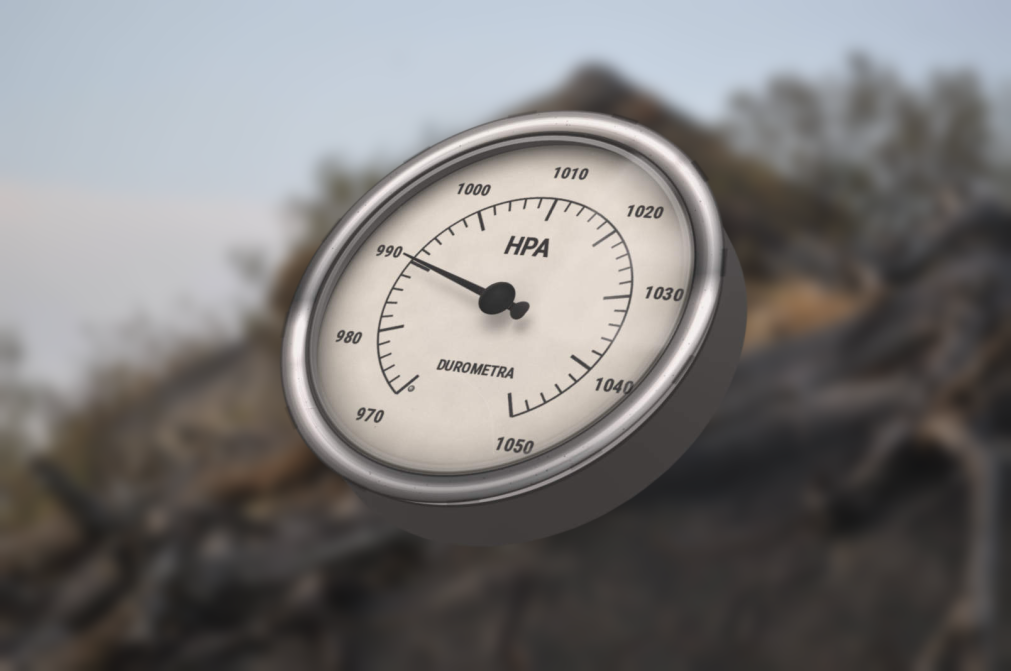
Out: 990,hPa
